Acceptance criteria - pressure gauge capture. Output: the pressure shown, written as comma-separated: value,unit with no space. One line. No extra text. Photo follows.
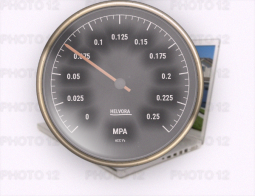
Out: 0.075,MPa
